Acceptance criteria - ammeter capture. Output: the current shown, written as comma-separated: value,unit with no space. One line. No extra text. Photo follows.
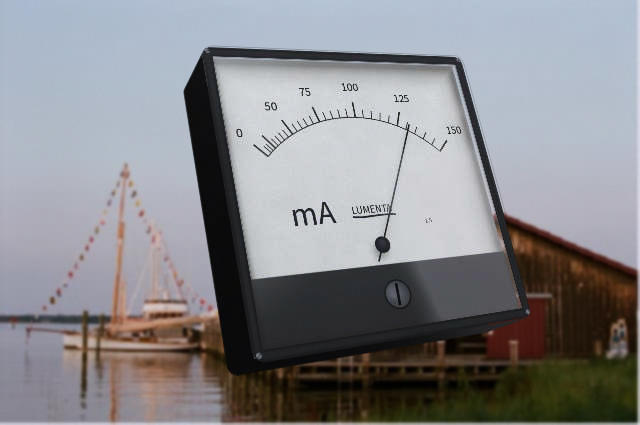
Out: 130,mA
